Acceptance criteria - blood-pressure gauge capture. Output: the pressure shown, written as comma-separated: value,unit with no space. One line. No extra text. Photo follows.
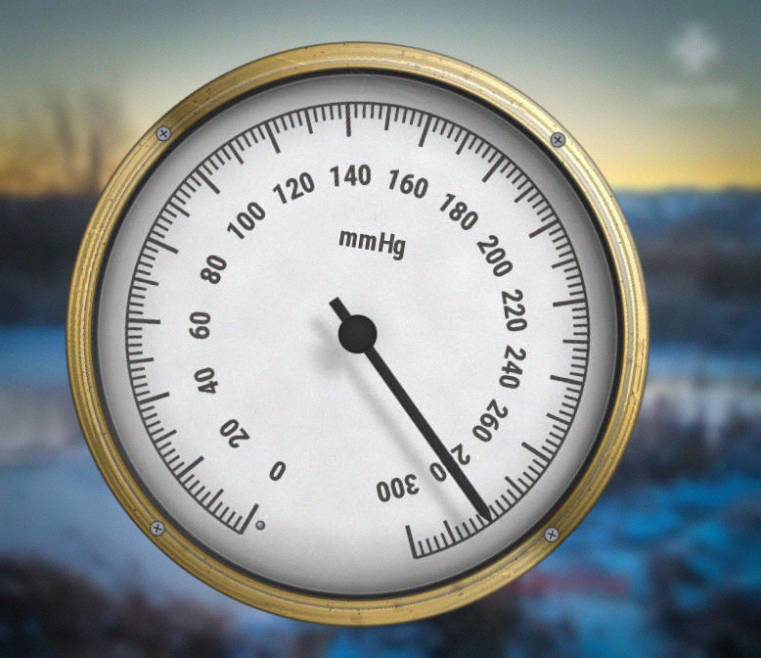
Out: 280,mmHg
